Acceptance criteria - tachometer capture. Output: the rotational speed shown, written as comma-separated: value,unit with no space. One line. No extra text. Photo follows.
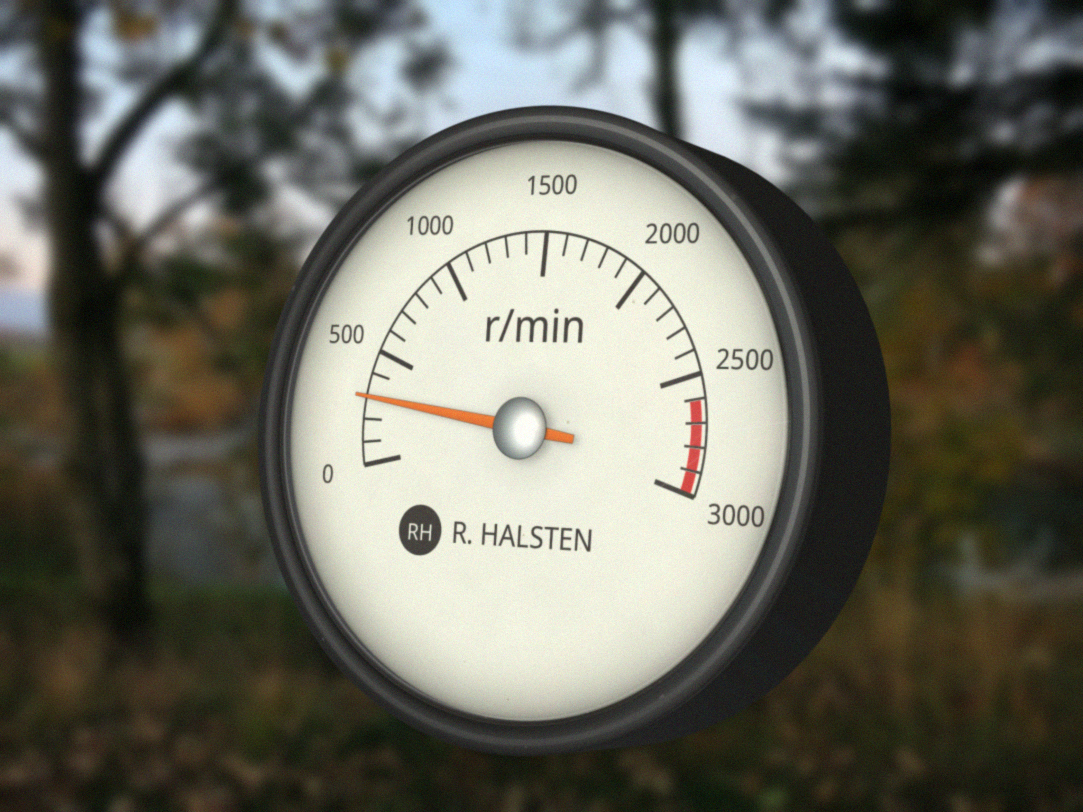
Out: 300,rpm
